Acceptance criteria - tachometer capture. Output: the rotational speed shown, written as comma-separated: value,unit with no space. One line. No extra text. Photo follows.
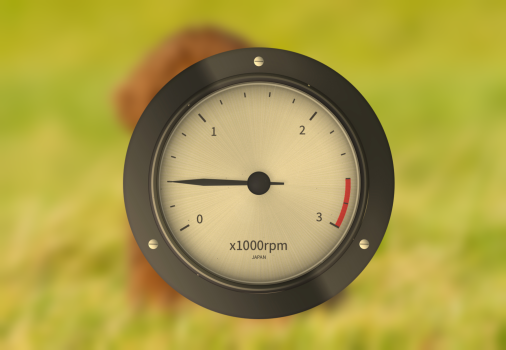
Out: 400,rpm
